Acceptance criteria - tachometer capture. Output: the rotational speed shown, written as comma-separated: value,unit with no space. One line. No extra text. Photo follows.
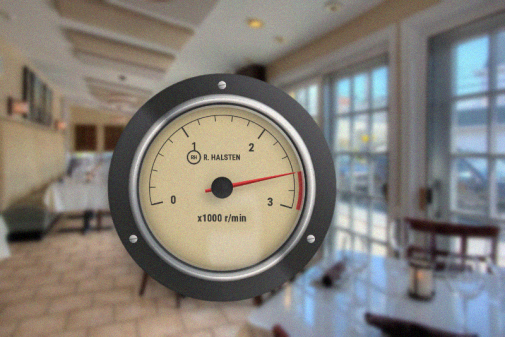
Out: 2600,rpm
